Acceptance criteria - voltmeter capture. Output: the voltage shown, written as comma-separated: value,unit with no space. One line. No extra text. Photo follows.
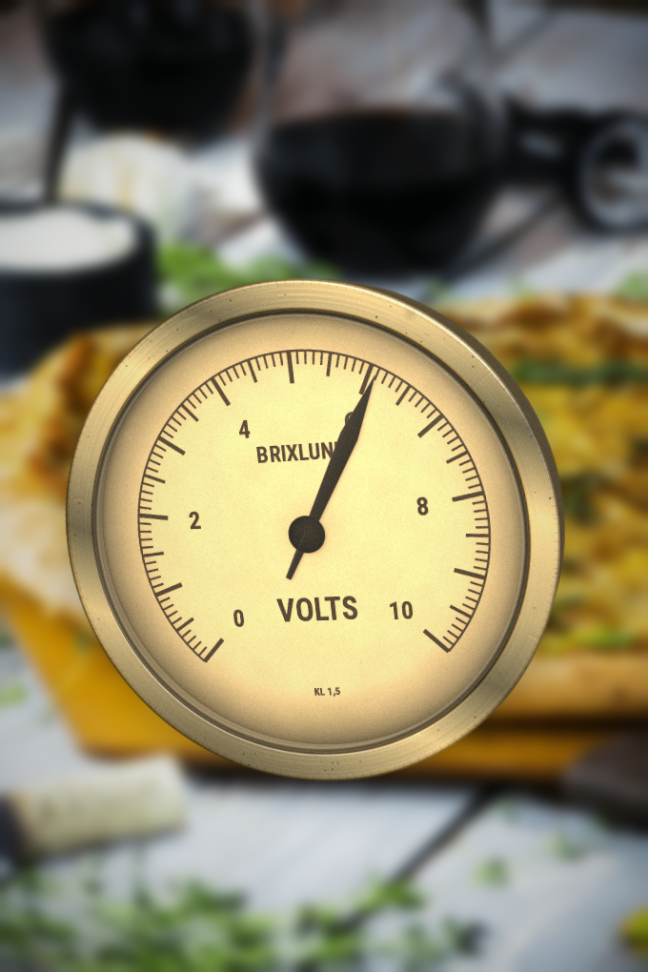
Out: 6.1,V
